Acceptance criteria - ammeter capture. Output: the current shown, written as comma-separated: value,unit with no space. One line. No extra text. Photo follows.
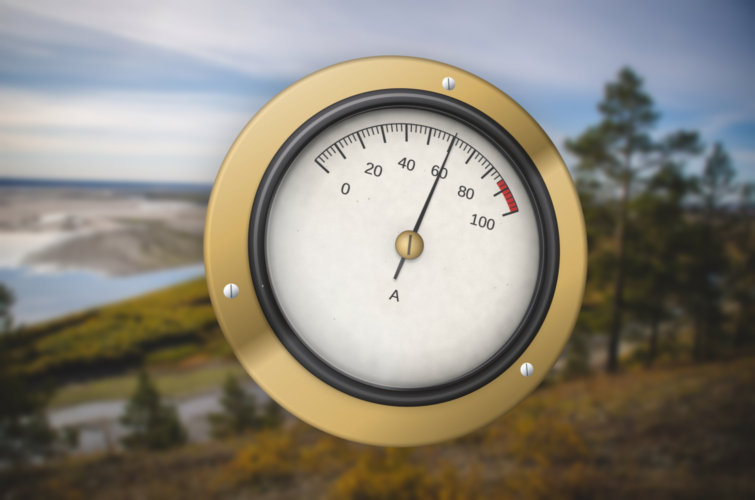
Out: 60,A
